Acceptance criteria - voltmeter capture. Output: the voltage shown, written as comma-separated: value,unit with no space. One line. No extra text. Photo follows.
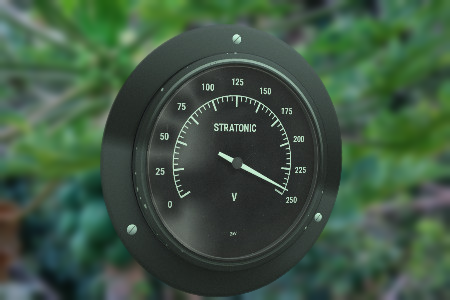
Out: 245,V
